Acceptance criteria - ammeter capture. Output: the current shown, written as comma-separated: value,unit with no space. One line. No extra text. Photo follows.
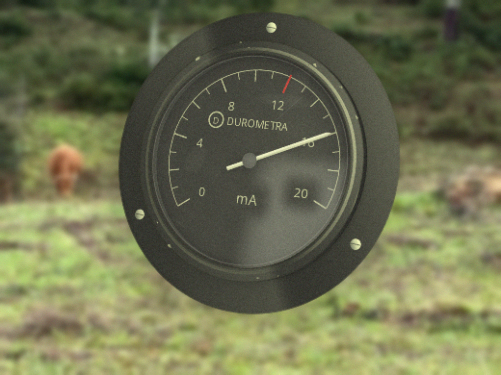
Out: 16,mA
